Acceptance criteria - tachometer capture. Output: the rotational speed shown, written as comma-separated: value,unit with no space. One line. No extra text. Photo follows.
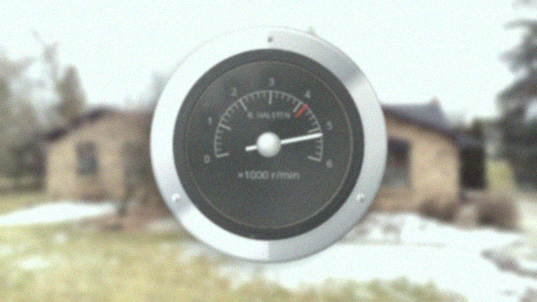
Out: 5200,rpm
